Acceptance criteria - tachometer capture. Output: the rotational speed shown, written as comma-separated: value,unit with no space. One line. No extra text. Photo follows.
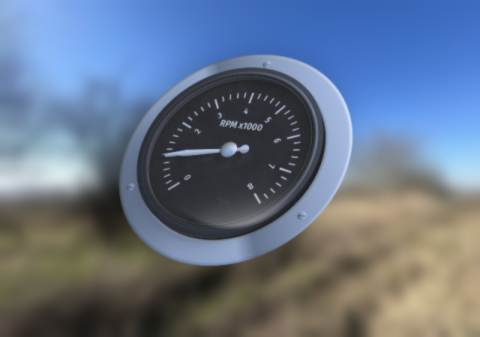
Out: 1000,rpm
